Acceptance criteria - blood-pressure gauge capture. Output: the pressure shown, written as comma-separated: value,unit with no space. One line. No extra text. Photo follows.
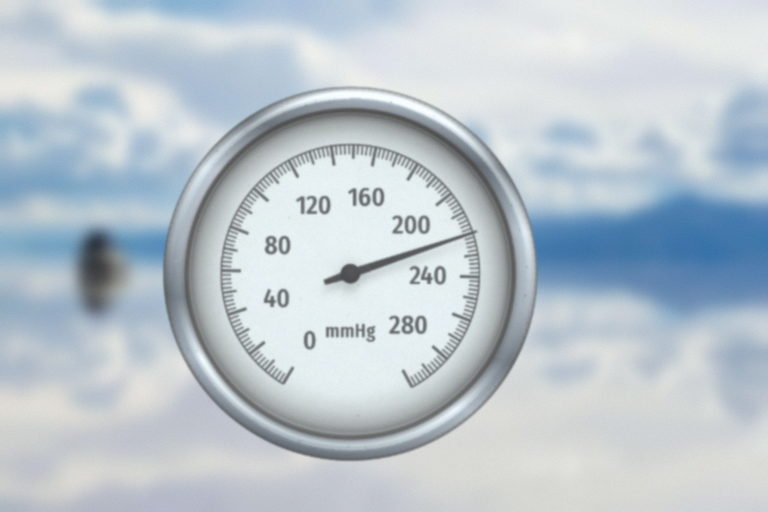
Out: 220,mmHg
